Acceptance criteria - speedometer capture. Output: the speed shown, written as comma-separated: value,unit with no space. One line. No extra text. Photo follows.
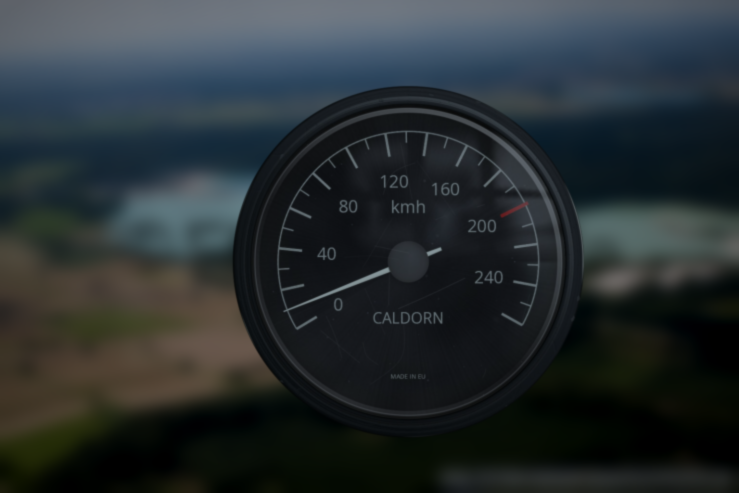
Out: 10,km/h
